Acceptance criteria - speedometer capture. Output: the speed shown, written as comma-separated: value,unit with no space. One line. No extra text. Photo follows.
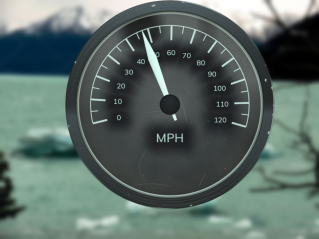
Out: 47.5,mph
